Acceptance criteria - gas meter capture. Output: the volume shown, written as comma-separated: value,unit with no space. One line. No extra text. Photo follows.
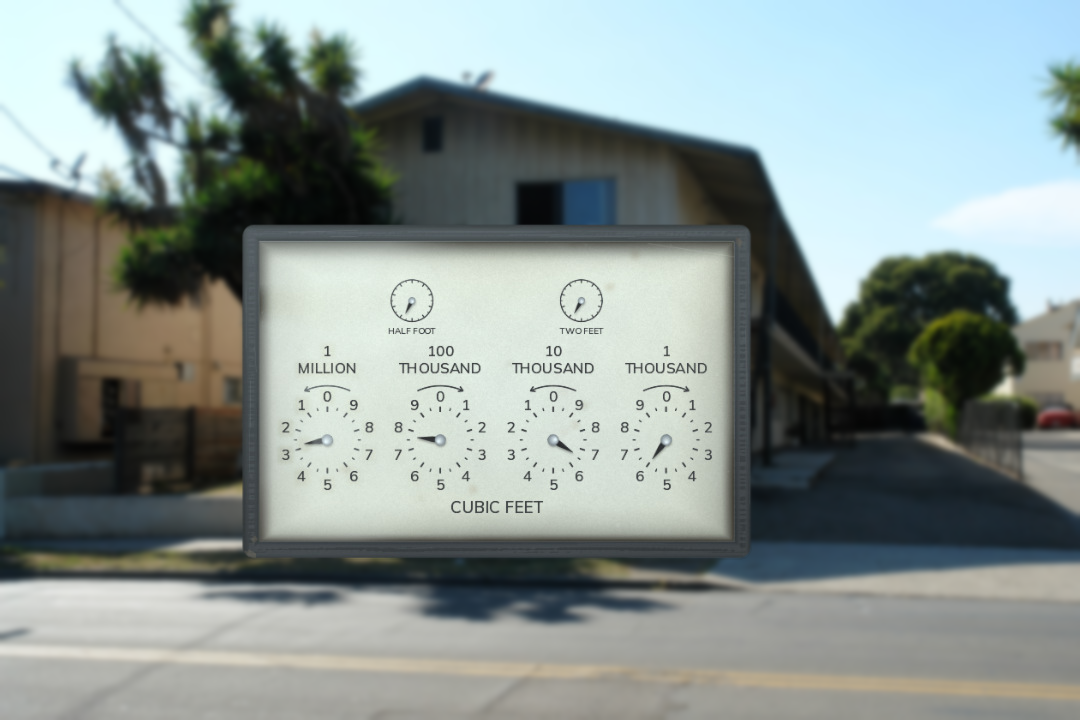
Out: 276600,ft³
